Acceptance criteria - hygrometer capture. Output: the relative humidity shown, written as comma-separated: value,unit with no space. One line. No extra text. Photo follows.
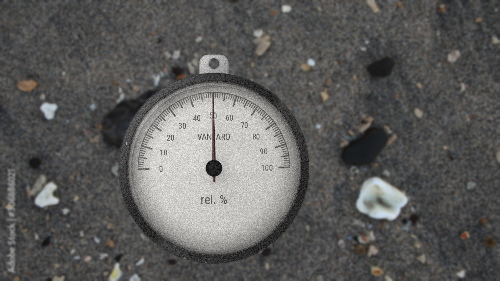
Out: 50,%
